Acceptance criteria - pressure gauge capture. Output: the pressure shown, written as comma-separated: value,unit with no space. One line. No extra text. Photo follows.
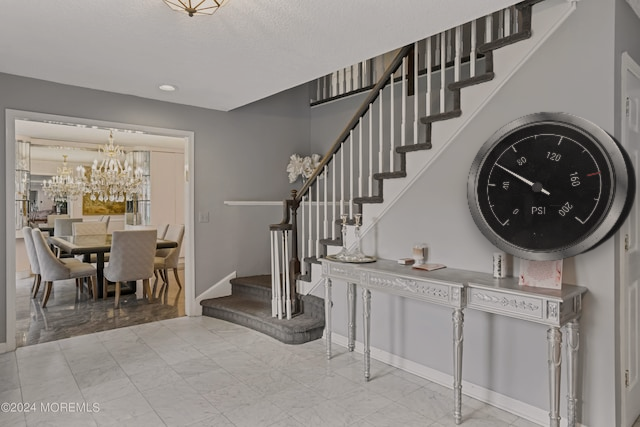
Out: 60,psi
